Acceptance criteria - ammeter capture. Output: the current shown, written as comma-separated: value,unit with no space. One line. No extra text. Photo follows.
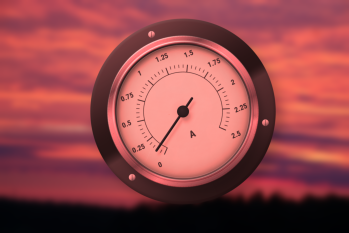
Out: 0.1,A
